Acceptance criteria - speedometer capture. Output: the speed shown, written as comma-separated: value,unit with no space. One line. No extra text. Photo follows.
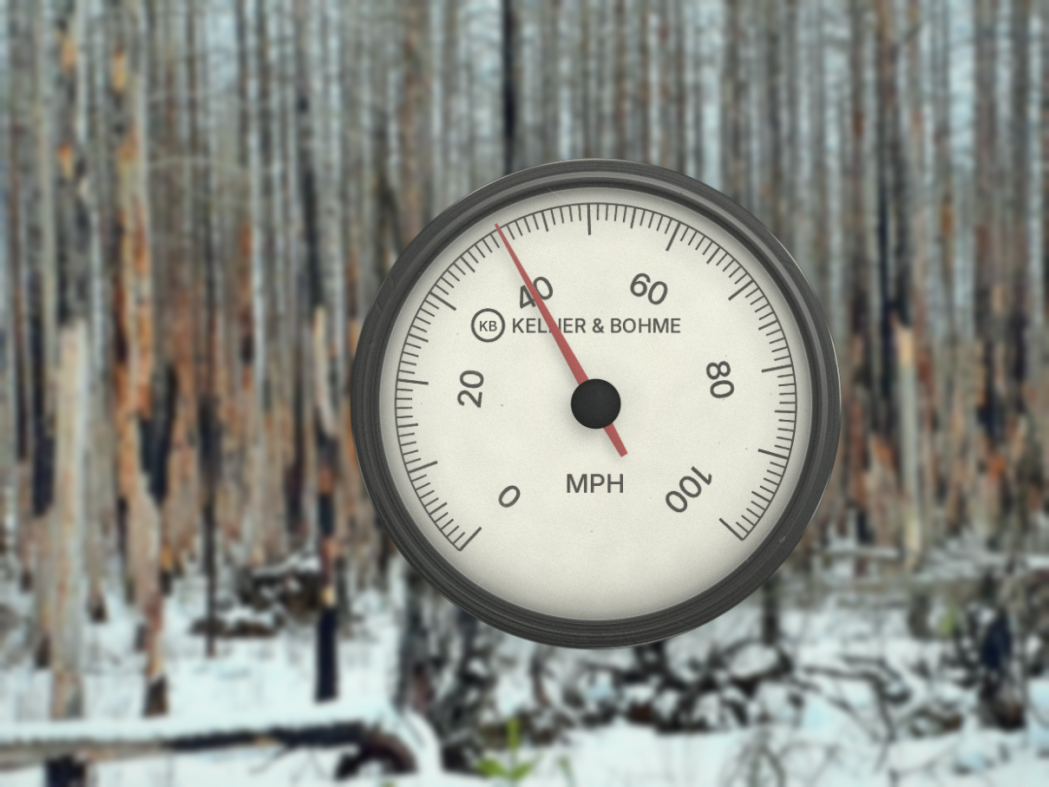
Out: 40,mph
